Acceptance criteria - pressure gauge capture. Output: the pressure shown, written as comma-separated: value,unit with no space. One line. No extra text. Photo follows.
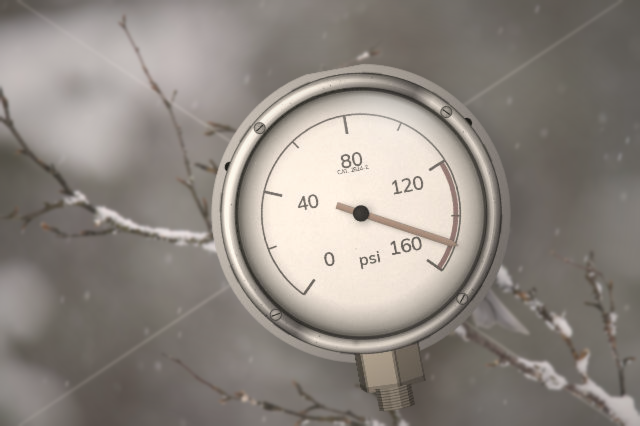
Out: 150,psi
